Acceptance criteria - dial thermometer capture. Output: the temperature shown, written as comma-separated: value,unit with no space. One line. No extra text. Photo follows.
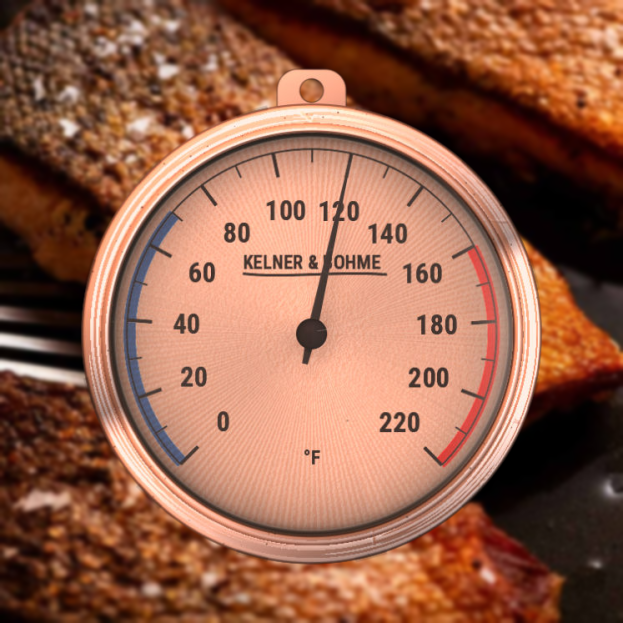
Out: 120,°F
